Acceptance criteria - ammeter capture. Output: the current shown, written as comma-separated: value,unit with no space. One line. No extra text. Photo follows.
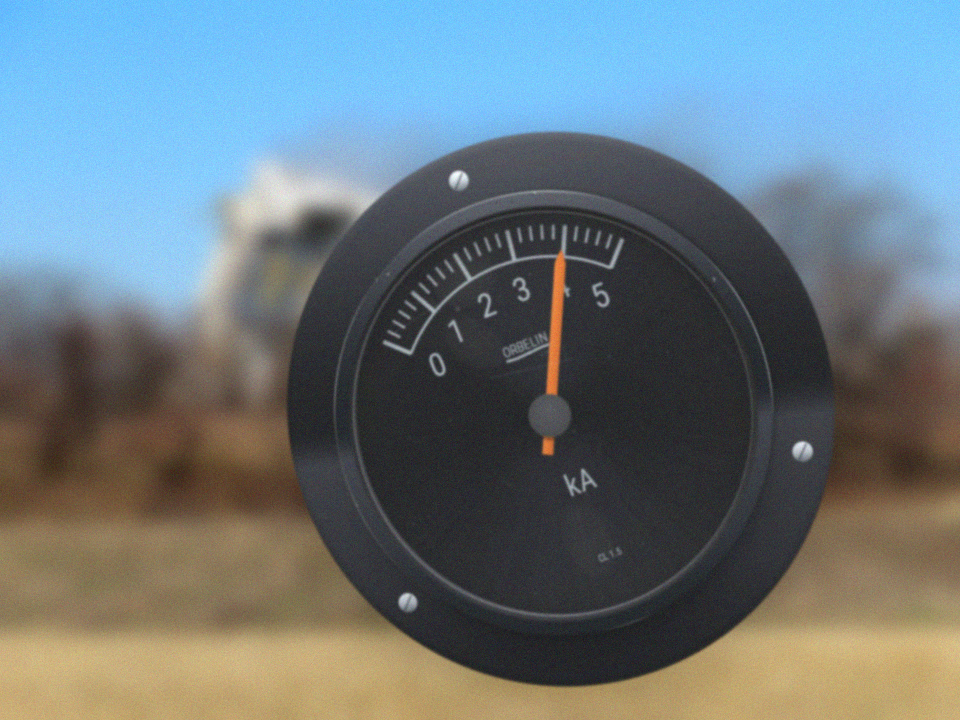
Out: 4,kA
